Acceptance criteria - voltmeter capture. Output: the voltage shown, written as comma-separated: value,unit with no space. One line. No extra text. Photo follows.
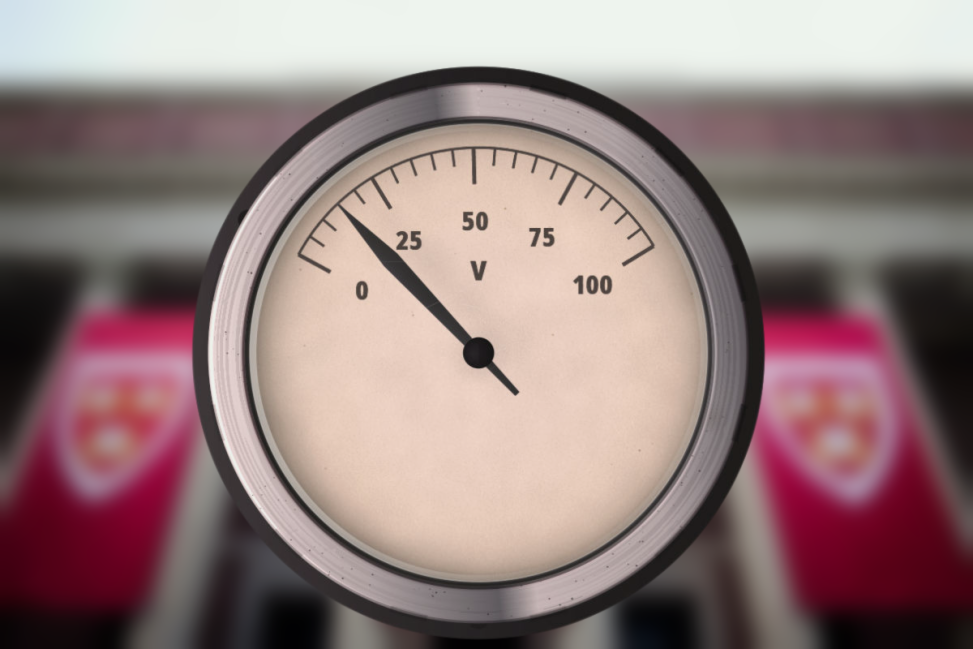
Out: 15,V
